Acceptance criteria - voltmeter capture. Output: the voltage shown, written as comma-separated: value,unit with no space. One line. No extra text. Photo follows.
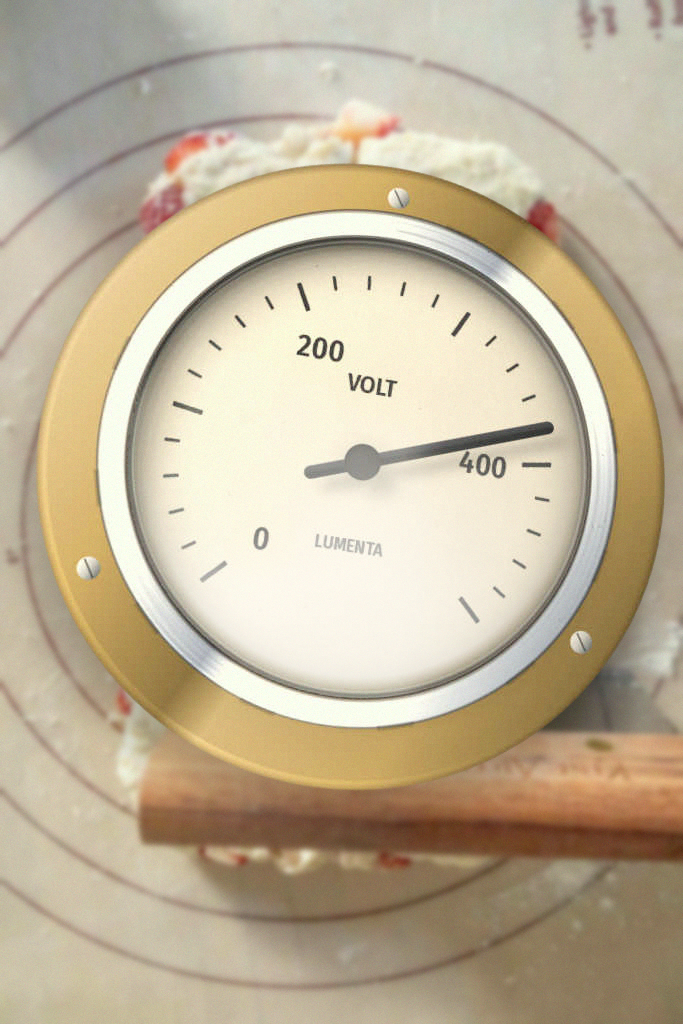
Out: 380,V
